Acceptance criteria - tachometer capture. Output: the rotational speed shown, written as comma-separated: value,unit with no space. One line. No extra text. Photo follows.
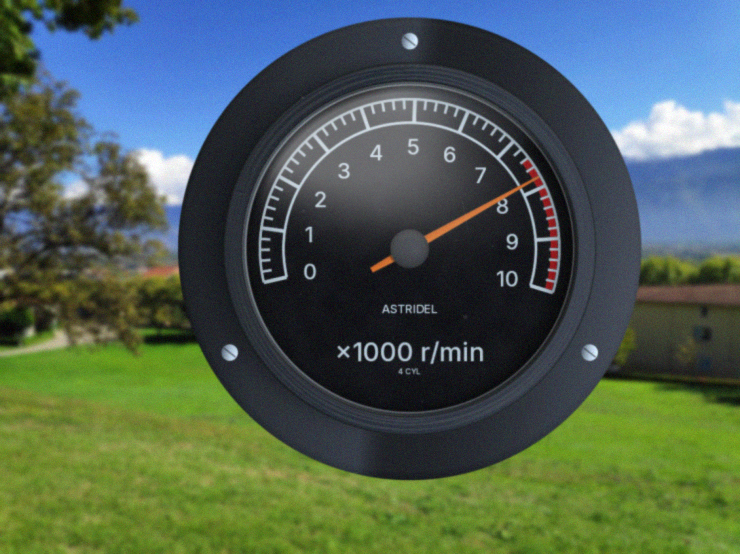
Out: 7800,rpm
